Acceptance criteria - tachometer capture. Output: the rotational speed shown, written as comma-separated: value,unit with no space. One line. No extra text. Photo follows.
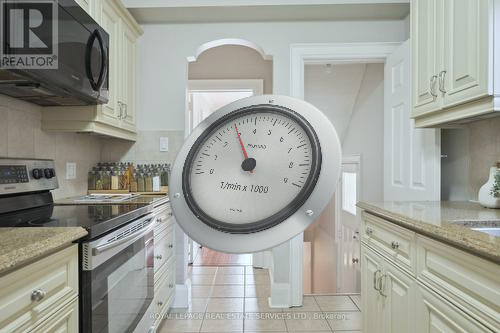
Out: 3000,rpm
